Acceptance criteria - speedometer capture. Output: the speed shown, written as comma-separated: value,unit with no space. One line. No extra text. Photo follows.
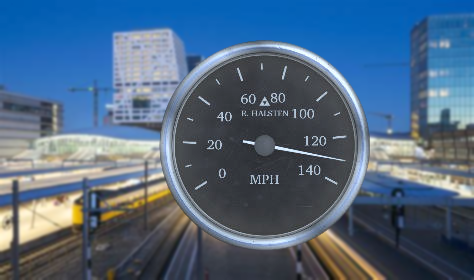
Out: 130,mph
